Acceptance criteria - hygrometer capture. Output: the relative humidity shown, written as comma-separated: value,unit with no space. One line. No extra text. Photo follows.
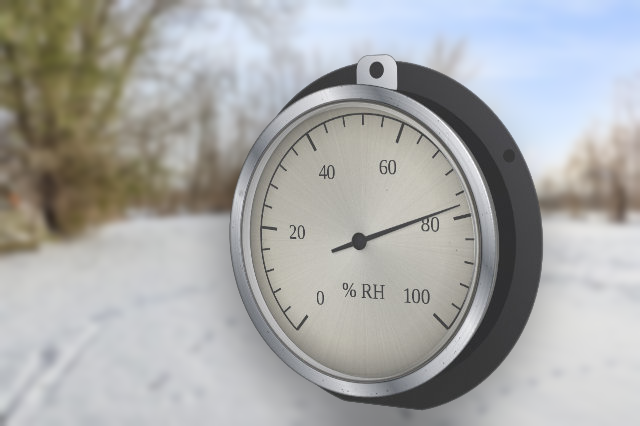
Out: 78,%
